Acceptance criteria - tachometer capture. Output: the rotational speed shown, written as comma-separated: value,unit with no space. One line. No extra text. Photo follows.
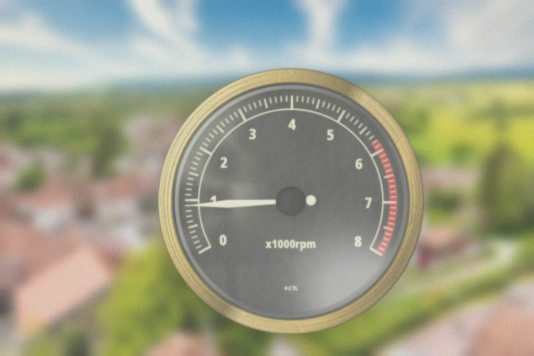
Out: 900,rpm
